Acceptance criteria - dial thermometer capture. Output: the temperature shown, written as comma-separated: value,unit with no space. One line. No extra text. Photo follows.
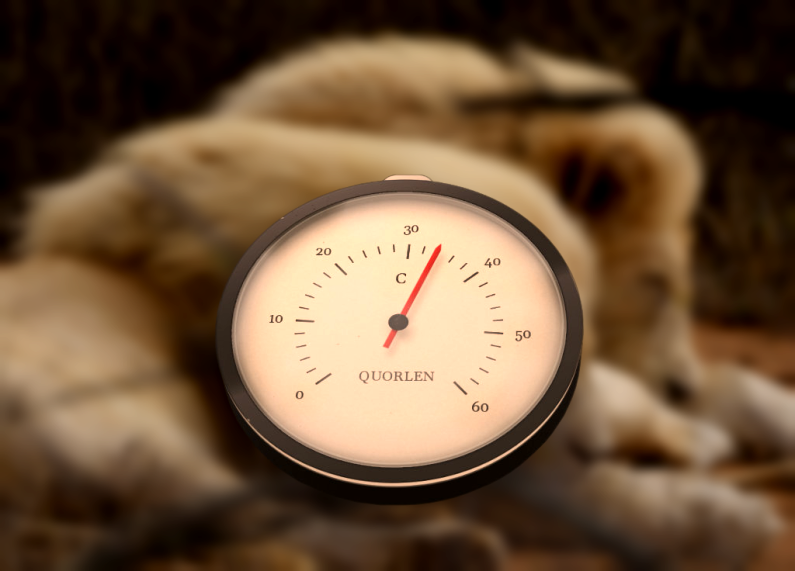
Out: 34,°C
